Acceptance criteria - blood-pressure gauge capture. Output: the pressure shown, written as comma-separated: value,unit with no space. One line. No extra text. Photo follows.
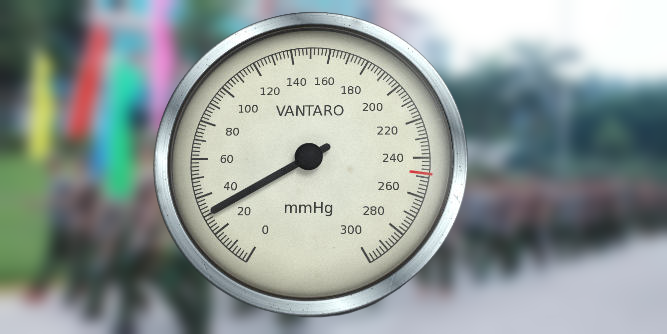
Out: 30,mmHg
